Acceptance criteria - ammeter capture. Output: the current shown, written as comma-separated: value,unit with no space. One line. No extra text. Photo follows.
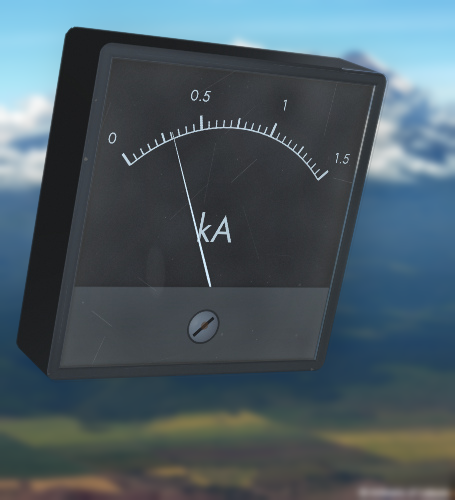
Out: 0.3,kA
